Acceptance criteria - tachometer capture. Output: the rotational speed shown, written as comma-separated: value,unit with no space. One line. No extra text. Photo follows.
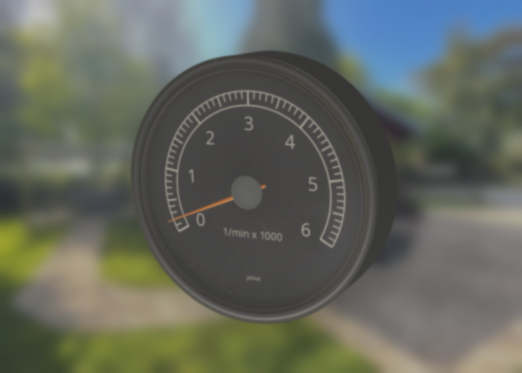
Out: 200,rpm
